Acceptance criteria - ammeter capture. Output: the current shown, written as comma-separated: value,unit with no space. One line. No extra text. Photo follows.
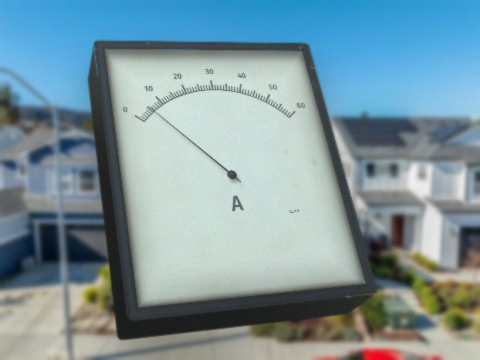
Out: 5,A
